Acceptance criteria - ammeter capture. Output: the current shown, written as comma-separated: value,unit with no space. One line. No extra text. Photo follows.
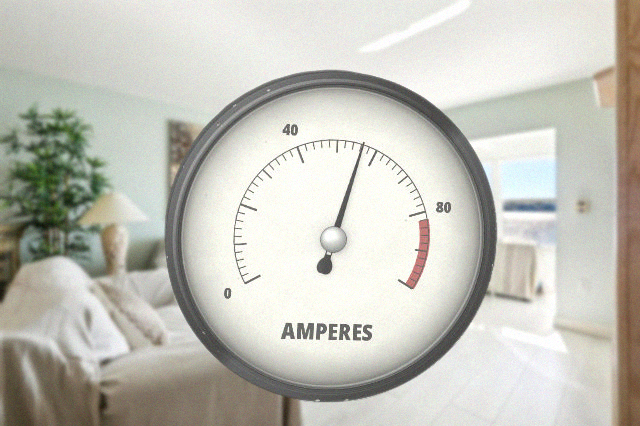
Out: 56,A
